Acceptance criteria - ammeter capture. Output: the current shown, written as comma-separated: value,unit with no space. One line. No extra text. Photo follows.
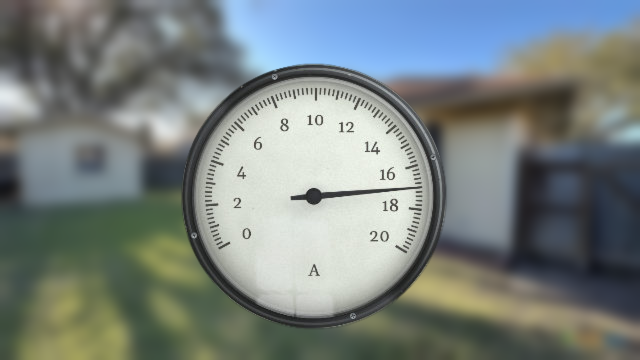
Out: 17,A
